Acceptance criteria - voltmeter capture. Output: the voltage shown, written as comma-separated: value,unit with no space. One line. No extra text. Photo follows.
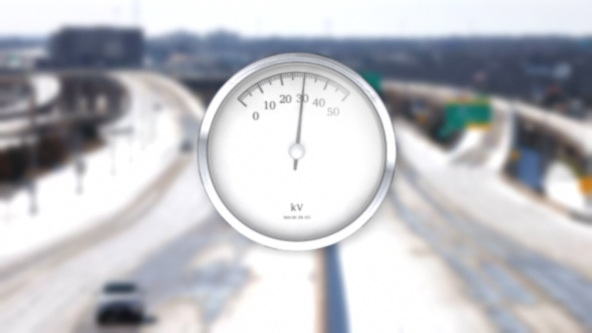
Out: 30,kV
